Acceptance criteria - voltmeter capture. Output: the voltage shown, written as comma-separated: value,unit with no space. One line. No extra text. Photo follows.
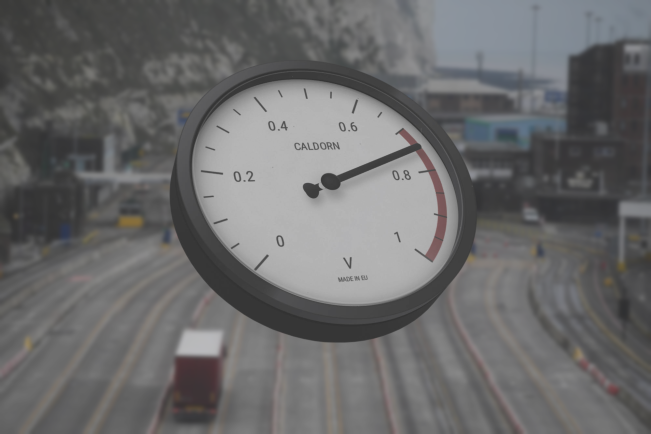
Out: 0.75,V
